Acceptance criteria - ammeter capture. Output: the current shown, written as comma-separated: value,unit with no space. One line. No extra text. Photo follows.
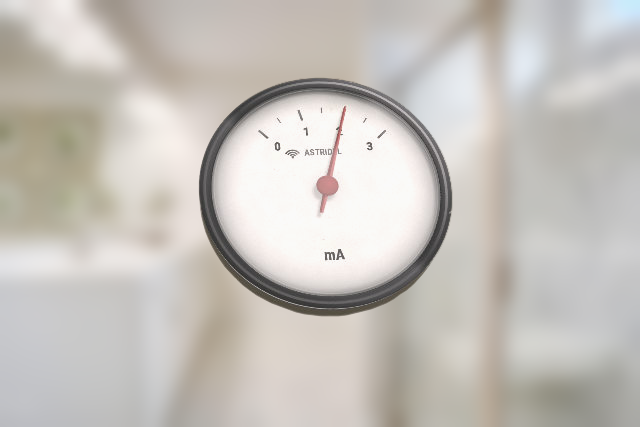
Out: 2,mA
